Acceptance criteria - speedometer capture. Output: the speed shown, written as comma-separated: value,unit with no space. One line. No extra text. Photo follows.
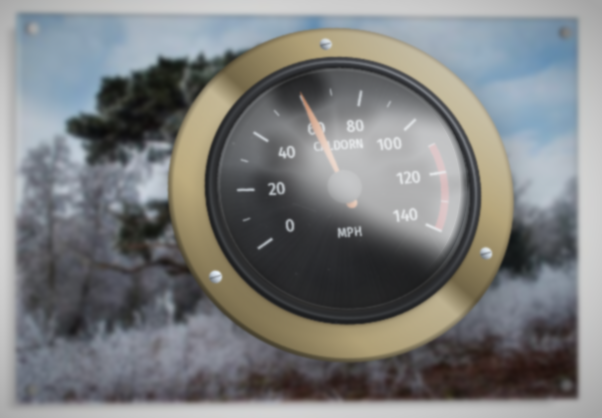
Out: 60,mph
